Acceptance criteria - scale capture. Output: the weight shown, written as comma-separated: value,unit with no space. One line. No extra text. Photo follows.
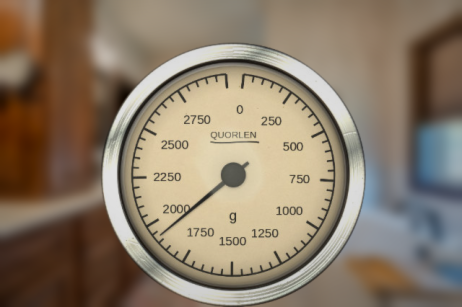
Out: 1925,g
